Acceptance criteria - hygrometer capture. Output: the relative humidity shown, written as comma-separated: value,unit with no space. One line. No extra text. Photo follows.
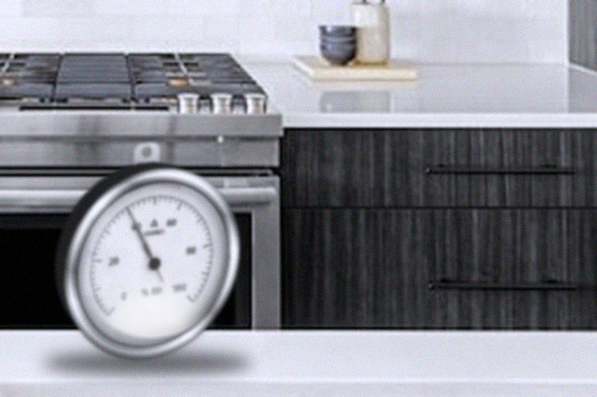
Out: 40,%
